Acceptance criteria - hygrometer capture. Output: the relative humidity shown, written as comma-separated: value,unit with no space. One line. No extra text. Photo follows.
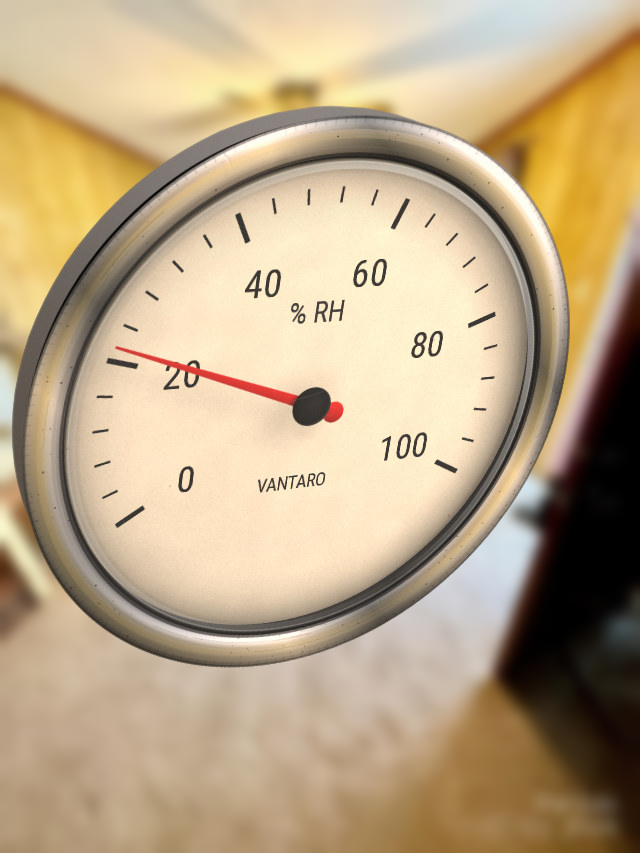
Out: 22,%
